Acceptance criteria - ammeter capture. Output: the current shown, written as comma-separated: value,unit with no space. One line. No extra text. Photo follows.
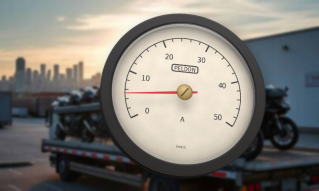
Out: 5,A
